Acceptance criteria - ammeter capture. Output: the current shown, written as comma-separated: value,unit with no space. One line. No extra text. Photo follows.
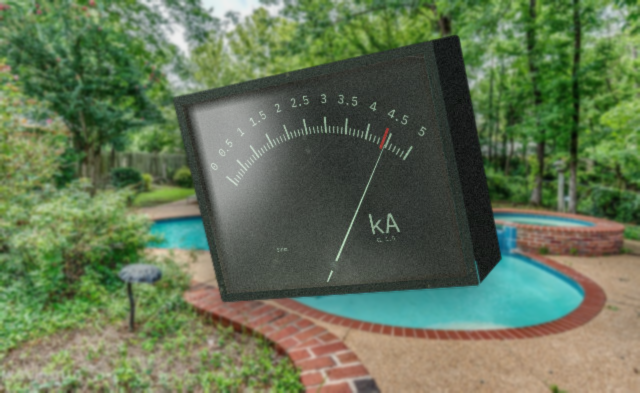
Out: 4.5,kA
